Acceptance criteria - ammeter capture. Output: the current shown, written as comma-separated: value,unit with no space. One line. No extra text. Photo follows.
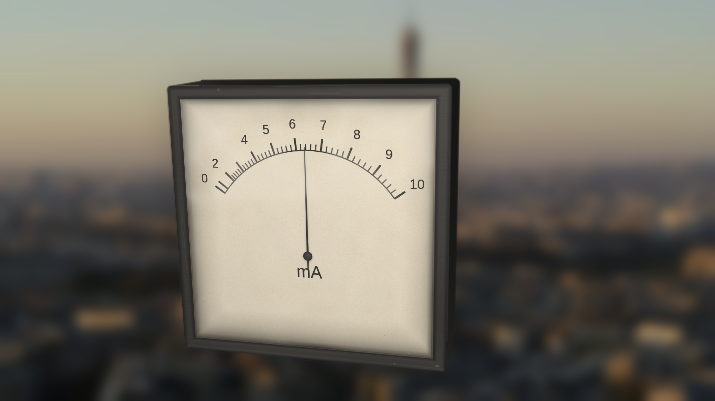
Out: 6.4,mA
